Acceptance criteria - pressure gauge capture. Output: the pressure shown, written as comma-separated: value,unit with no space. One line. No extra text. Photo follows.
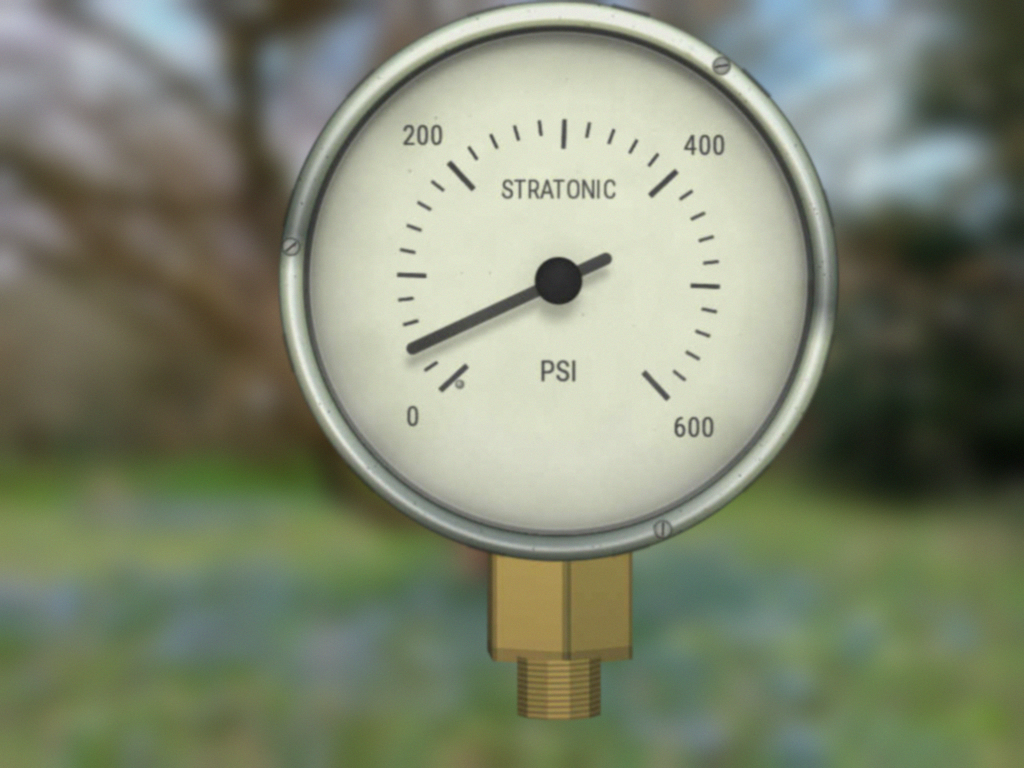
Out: 40,psi
